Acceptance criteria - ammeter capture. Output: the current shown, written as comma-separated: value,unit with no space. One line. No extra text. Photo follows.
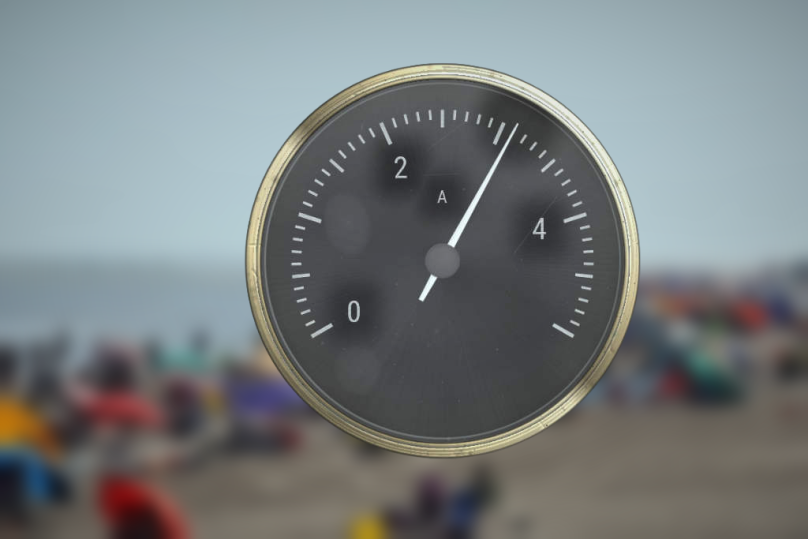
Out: 3.1,A
